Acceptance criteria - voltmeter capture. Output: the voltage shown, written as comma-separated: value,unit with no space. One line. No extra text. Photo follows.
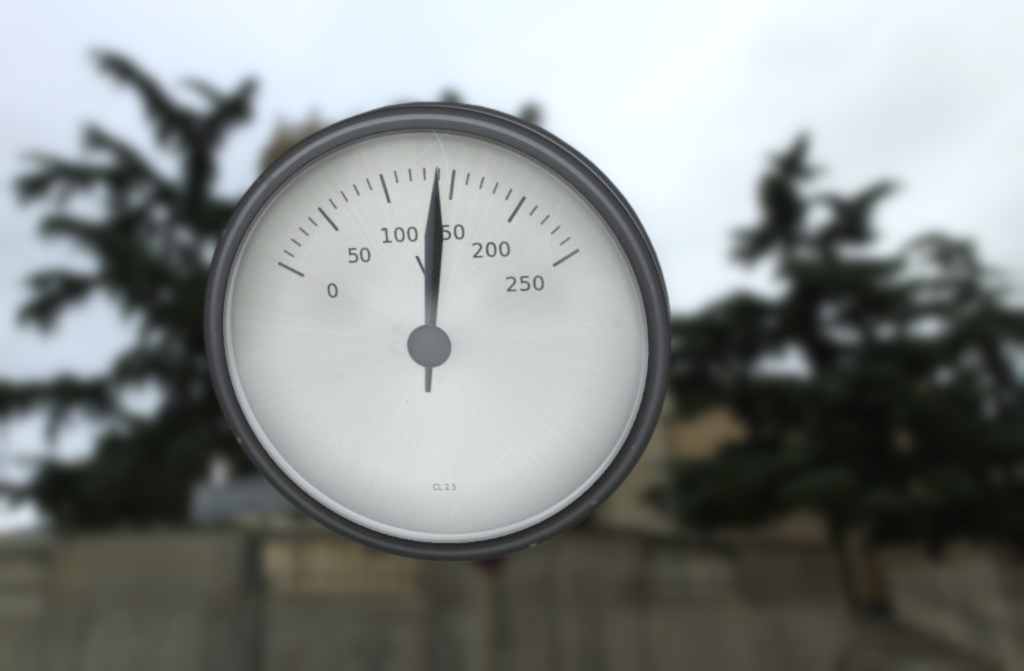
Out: 140,V
